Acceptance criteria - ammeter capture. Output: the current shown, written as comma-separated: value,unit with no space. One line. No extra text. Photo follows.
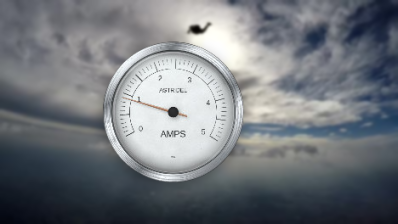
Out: 0.9,A
